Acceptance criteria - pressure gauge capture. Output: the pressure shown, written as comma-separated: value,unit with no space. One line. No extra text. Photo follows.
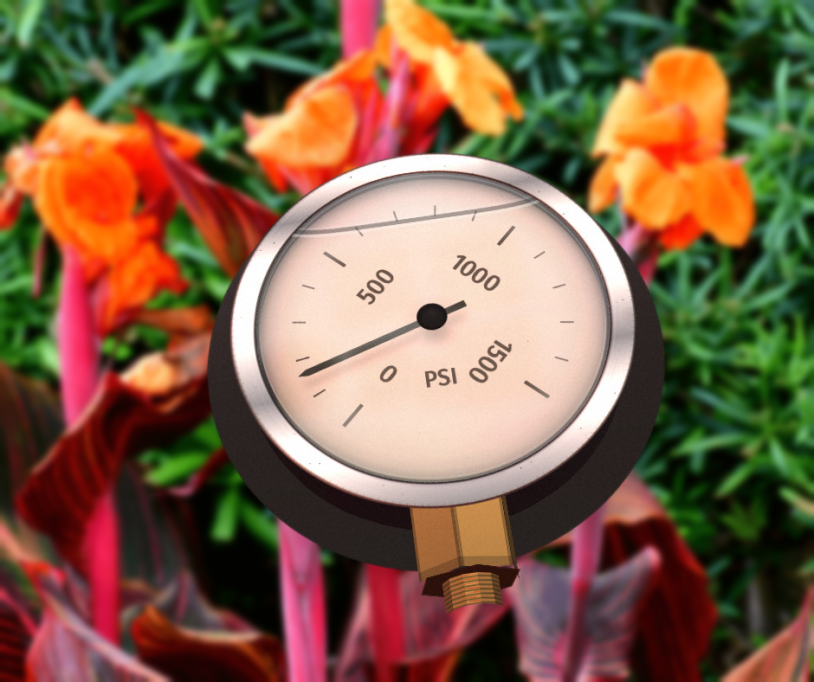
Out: 150,psi
